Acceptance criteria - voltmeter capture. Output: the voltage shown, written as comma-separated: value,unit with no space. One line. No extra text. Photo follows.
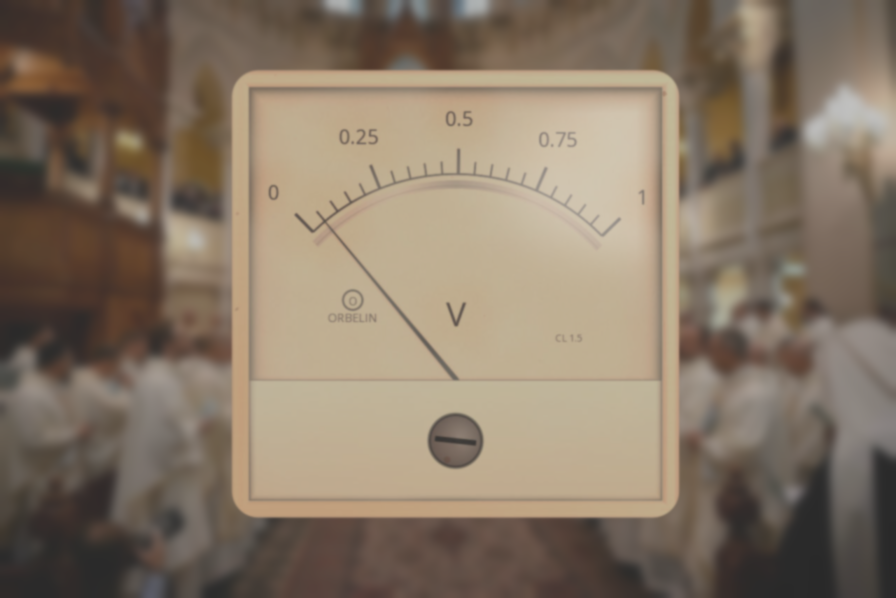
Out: 0.05,V
